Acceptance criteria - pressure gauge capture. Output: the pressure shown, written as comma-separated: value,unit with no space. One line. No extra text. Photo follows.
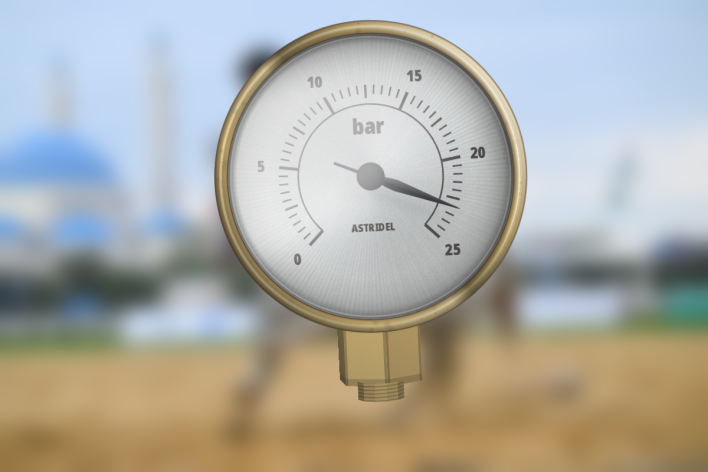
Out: 23,bar
